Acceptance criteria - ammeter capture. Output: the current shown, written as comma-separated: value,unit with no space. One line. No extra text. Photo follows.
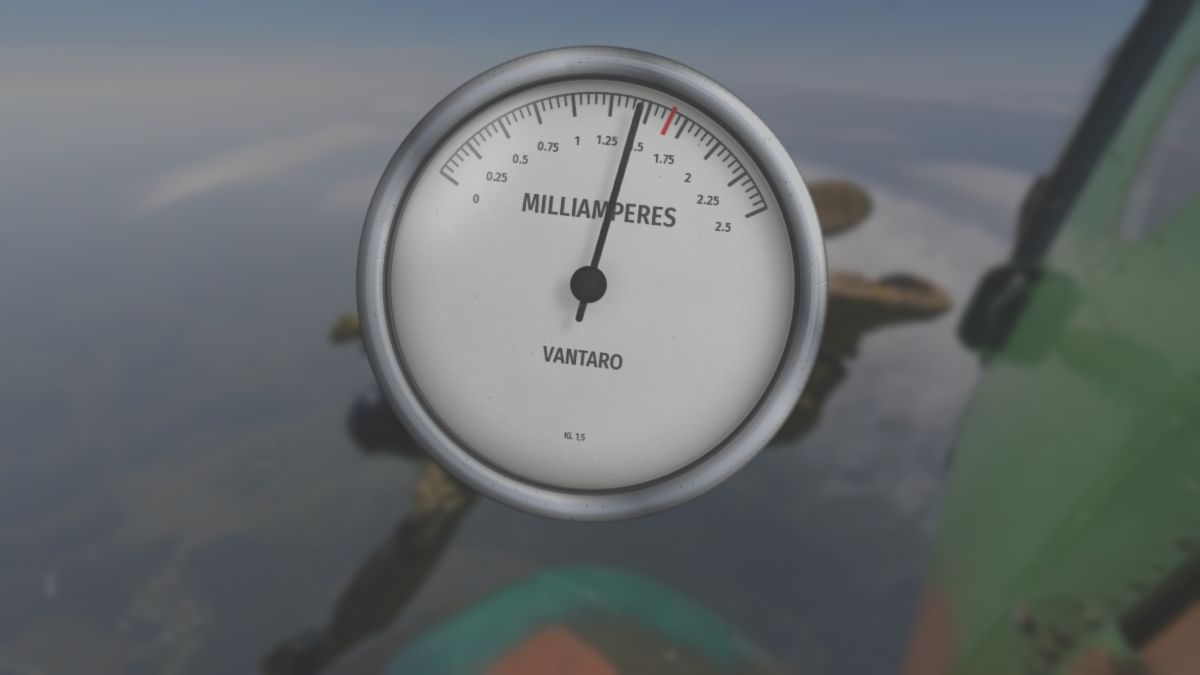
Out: 1.45,mA
